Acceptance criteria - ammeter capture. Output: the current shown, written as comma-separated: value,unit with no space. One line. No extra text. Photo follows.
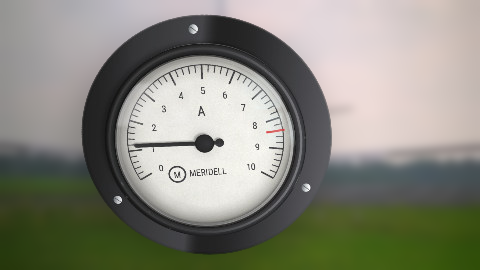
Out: 1.2,A
